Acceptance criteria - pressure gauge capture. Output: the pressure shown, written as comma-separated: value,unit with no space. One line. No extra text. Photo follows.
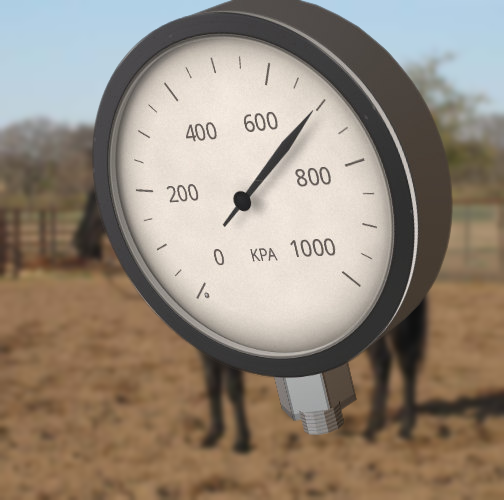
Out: 700,kPa
